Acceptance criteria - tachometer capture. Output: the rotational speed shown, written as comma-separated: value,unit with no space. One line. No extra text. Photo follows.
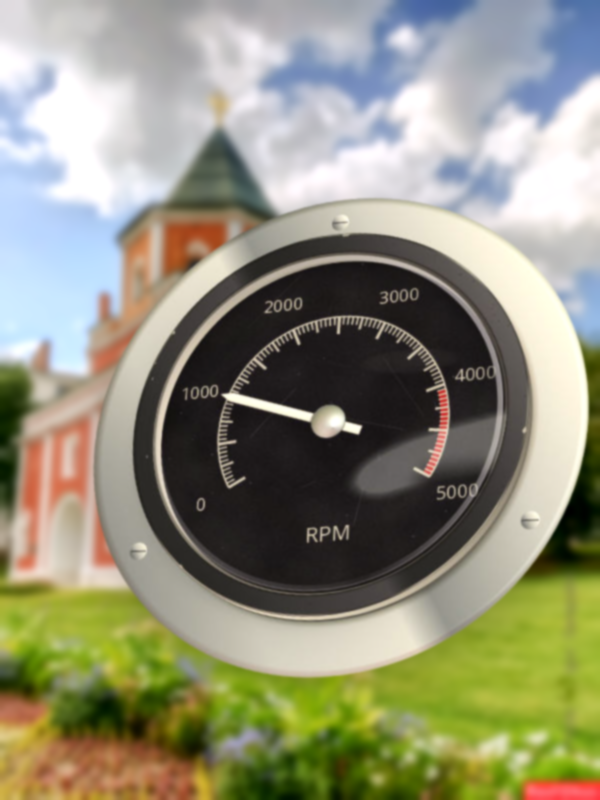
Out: 1000,rpm
